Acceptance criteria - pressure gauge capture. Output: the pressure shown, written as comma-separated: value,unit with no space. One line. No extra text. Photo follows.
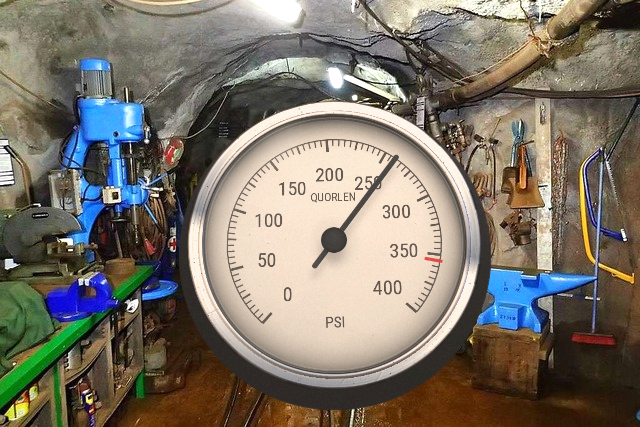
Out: 260,psi
